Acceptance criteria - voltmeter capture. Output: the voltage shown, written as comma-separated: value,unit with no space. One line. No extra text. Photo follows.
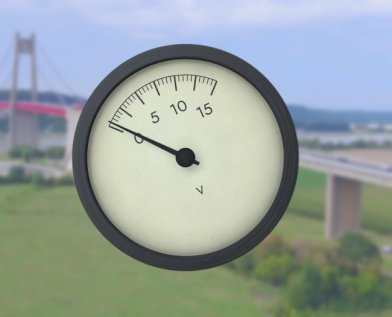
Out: 0.5,V
